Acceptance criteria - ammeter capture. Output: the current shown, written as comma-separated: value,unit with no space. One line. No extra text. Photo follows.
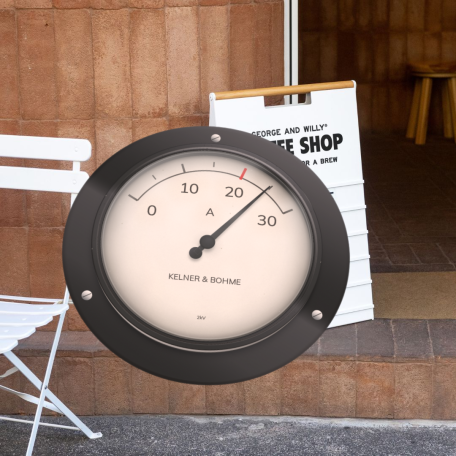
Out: 25,A
